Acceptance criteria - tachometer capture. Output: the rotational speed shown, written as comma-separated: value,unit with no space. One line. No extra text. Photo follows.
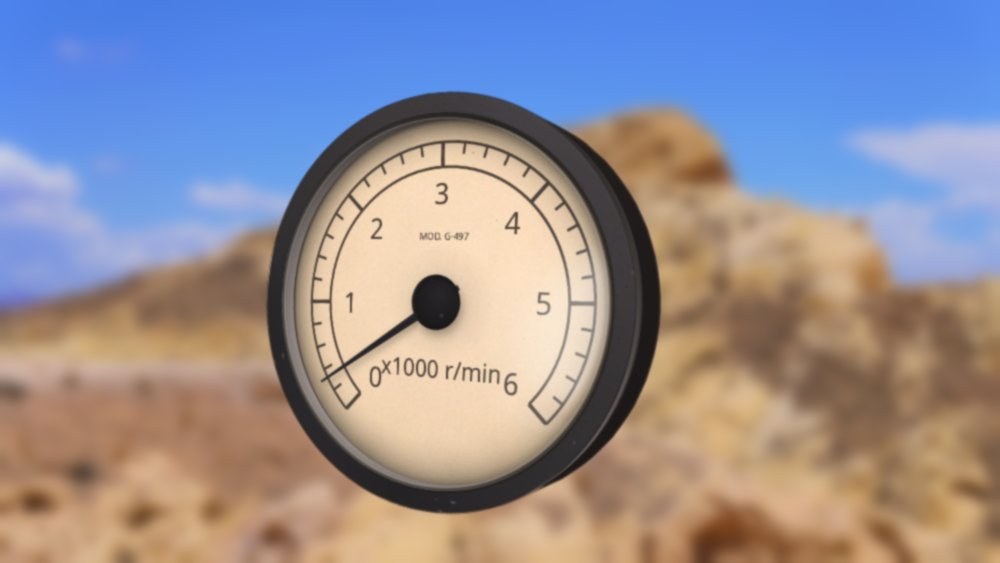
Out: 300,rpm
